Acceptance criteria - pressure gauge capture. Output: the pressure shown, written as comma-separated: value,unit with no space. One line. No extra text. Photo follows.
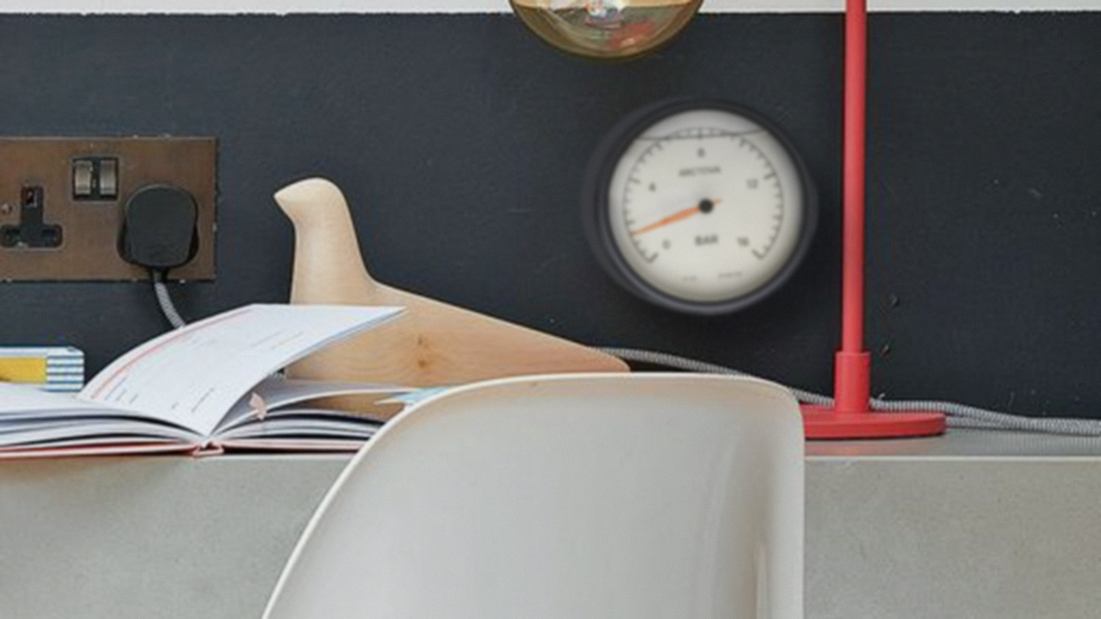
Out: 1.5,bar
